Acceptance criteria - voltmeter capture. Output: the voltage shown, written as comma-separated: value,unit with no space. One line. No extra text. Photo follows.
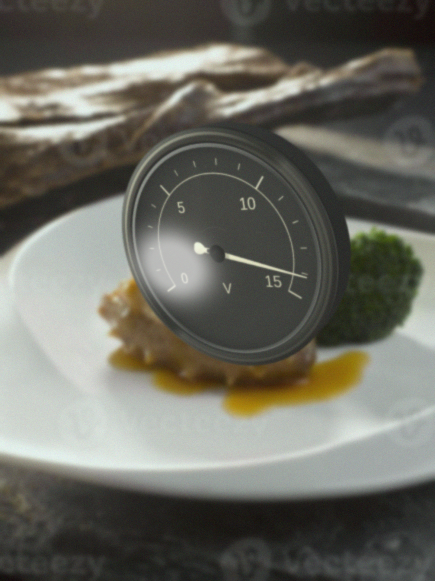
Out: 14,V
